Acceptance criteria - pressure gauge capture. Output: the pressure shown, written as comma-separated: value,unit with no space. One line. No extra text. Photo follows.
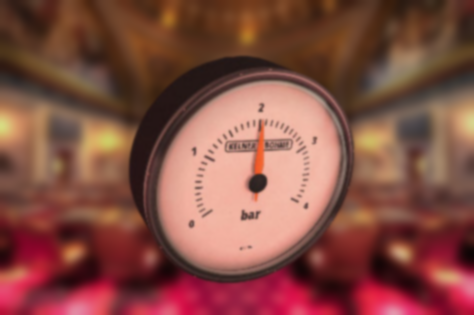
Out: 2,bar
